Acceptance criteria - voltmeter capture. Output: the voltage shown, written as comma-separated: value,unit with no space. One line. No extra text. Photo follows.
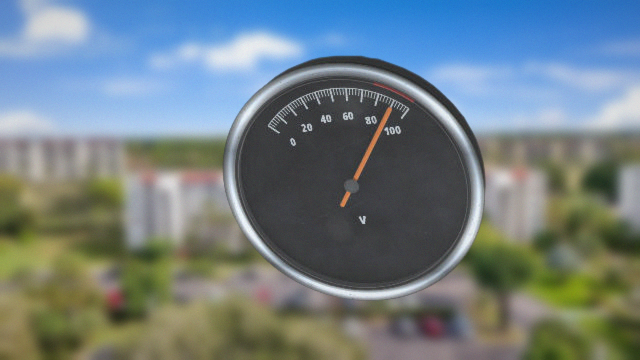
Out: 90,V
